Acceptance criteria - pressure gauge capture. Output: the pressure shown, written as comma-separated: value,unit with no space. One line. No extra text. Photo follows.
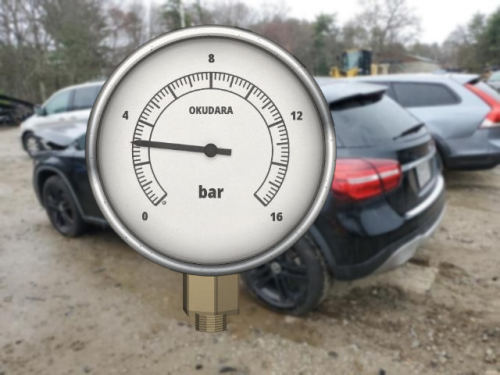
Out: 3,bar
